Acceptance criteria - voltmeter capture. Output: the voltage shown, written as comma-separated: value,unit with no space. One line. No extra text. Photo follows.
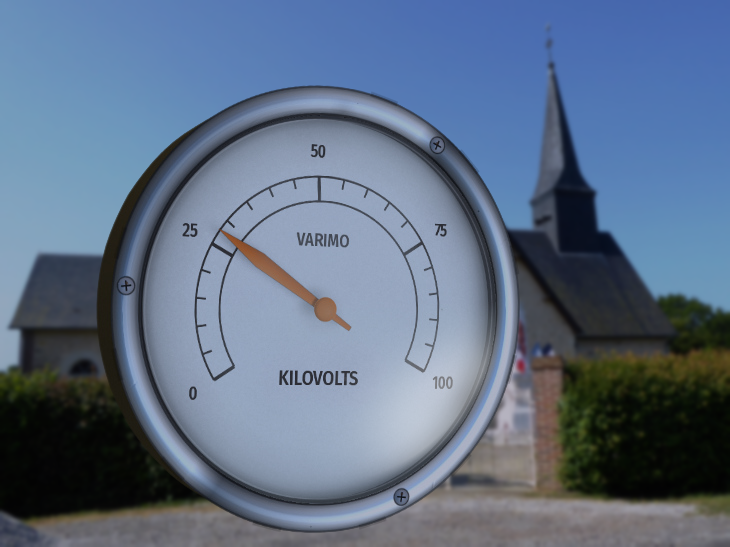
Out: 27.5,kV
